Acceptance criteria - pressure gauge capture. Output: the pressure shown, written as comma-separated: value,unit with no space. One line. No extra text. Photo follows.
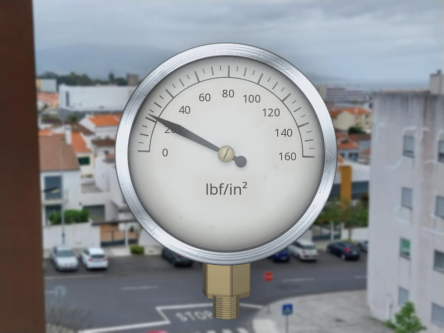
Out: 22.5,psi
